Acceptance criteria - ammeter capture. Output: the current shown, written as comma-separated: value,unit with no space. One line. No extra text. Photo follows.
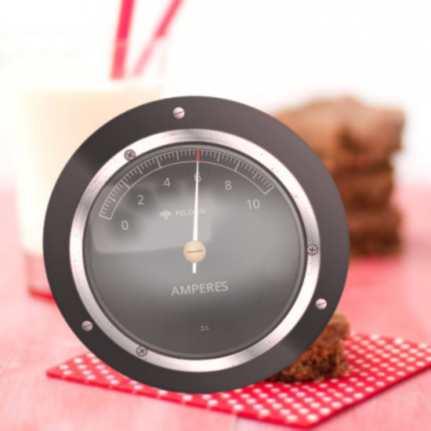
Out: 6,A
